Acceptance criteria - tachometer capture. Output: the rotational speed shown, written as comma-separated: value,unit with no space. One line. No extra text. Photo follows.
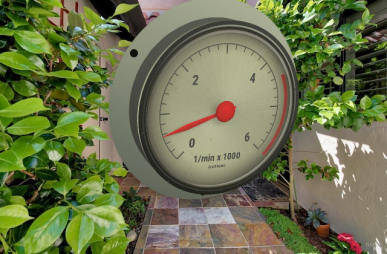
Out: 600,rpm
